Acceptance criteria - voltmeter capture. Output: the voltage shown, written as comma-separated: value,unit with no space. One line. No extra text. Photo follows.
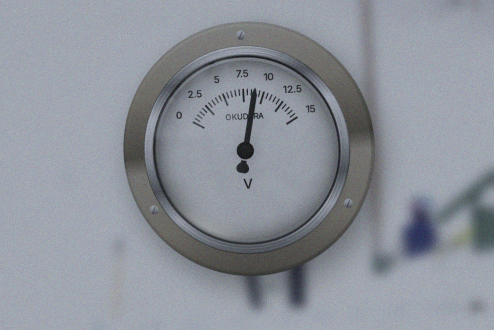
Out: 9,V
